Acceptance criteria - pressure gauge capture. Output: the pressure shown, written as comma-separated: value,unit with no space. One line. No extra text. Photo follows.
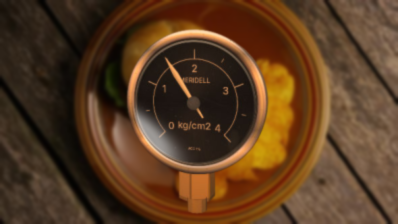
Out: 1.5,kg/cm²
